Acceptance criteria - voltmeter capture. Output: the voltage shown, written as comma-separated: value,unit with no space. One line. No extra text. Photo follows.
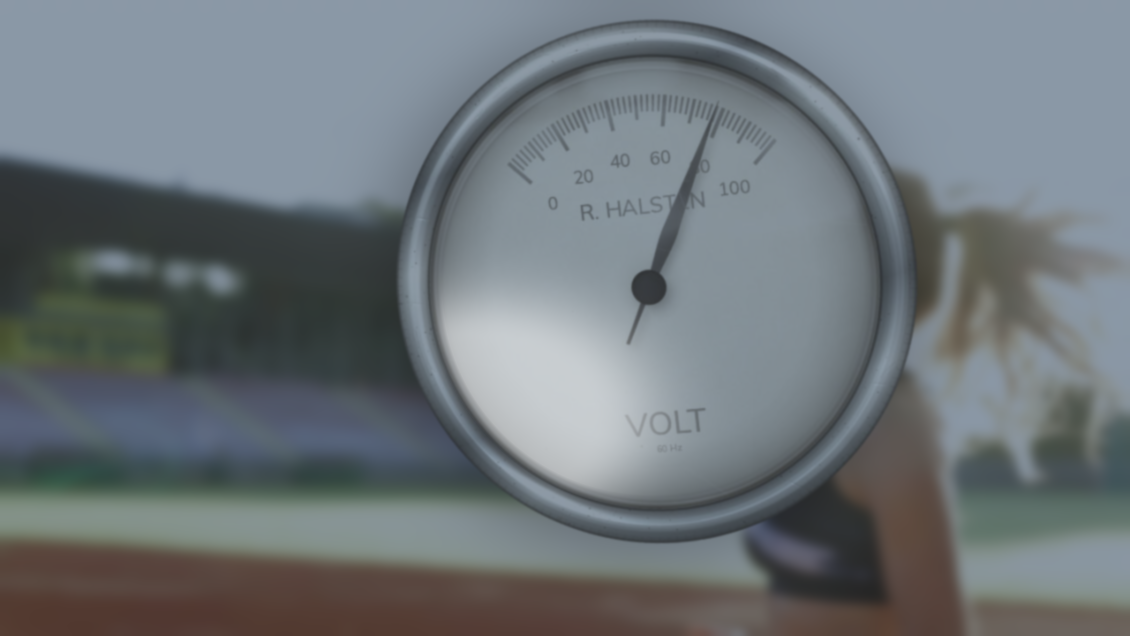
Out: 78,V
